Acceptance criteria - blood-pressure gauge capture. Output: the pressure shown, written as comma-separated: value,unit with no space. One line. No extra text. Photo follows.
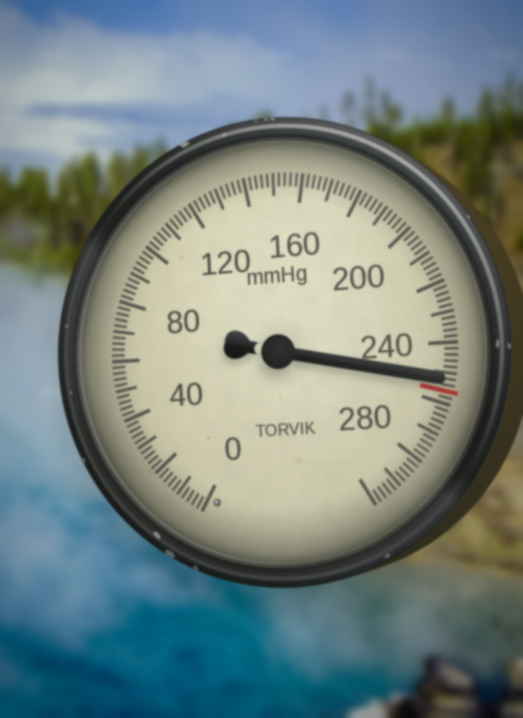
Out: 252,mmHg
